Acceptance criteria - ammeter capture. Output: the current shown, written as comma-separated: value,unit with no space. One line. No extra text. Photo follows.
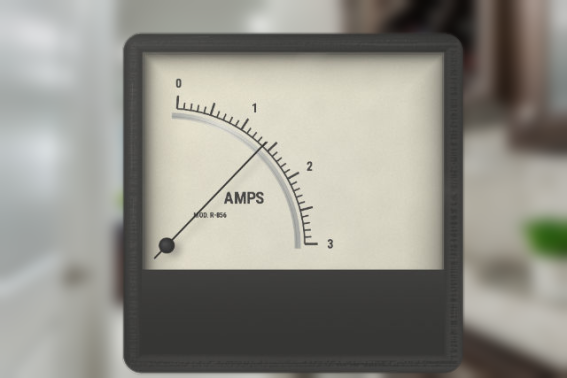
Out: 1.4,A
